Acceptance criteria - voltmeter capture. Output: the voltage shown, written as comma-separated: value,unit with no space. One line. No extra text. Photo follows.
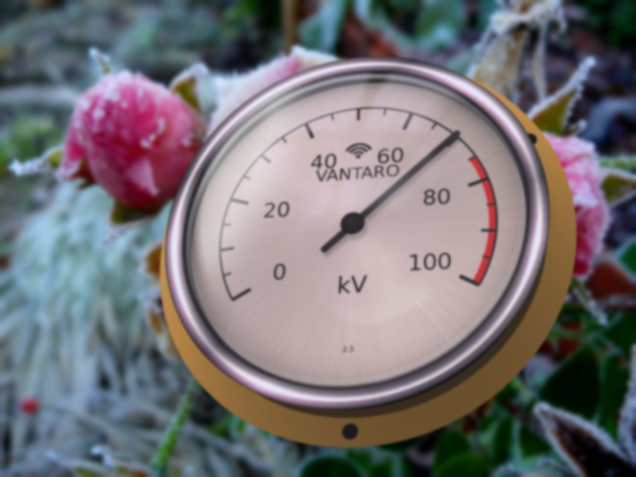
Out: 70,kV
